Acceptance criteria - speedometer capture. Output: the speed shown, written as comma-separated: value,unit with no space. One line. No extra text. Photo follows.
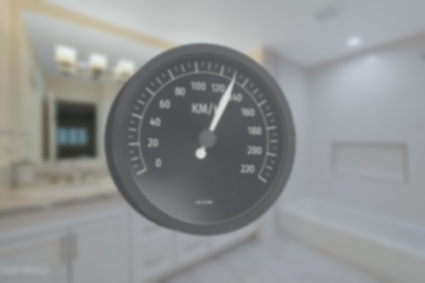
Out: 130,km/h
